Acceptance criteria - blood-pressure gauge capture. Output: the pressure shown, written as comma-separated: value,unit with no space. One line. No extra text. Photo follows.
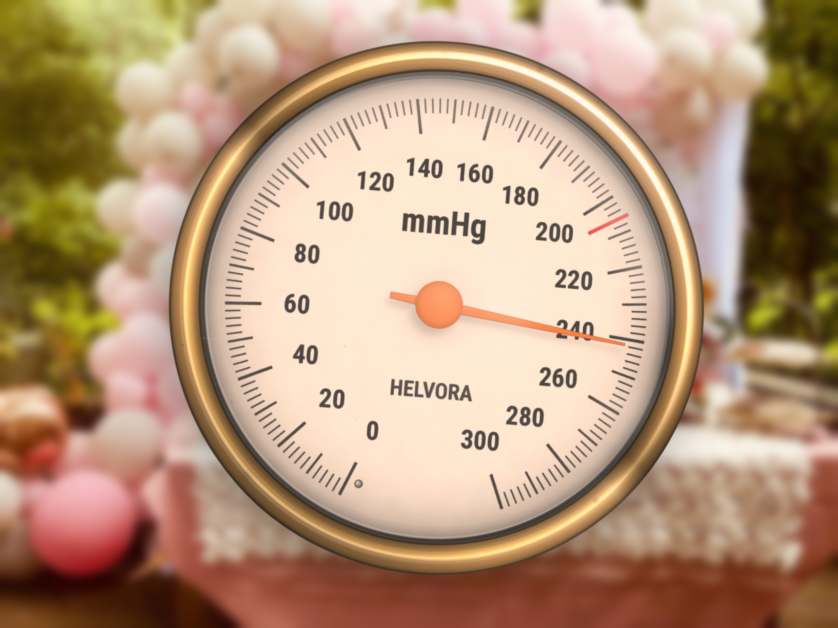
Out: 242,mmHg
